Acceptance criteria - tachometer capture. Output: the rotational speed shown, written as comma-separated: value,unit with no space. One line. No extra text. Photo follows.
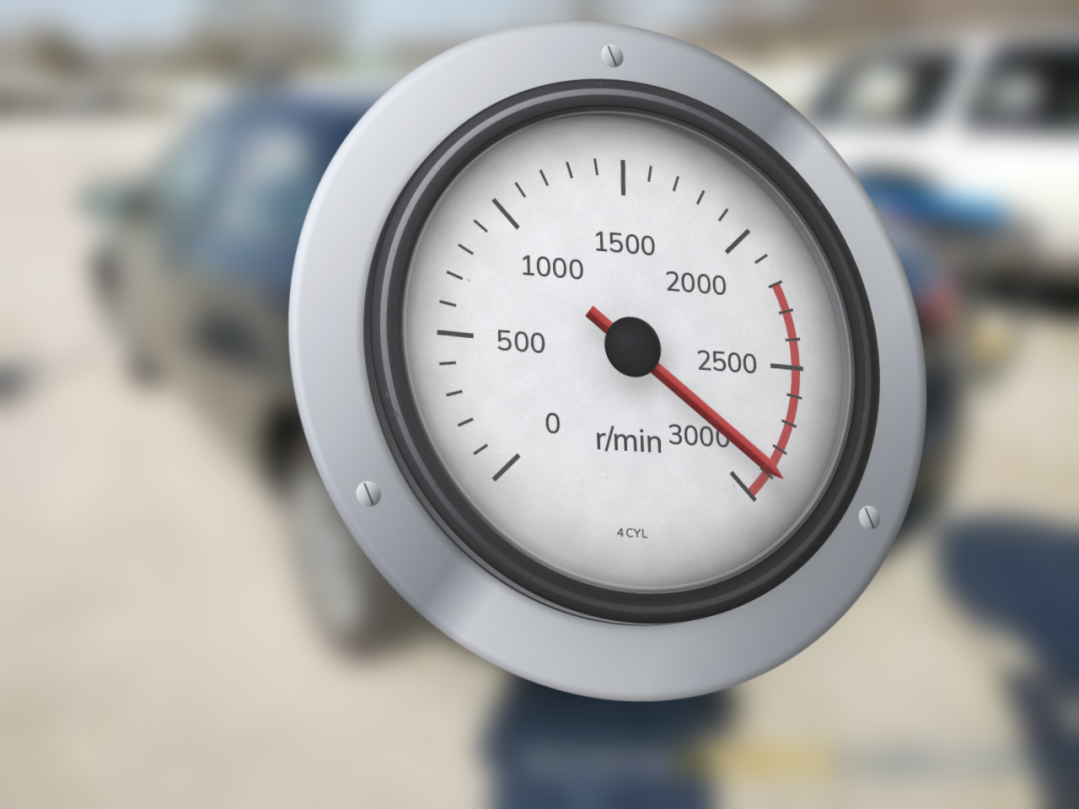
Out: 2900,rpm
